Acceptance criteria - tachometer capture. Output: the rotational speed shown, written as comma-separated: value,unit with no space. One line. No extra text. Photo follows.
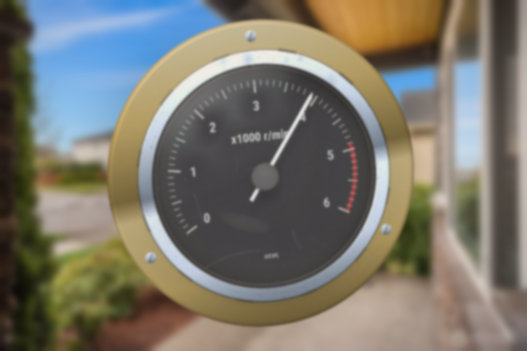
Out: 3900,rpm
